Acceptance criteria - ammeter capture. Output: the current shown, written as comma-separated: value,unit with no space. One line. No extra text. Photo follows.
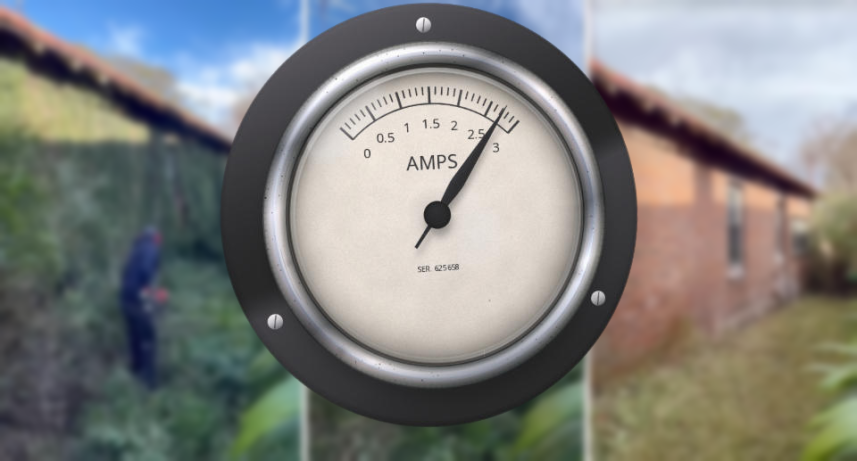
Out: 2.7,A
